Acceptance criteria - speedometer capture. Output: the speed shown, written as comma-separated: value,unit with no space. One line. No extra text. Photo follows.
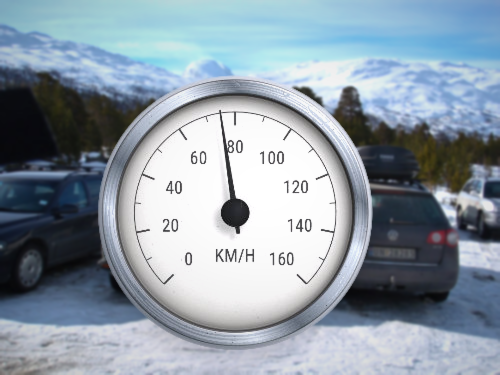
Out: 75,km/h
